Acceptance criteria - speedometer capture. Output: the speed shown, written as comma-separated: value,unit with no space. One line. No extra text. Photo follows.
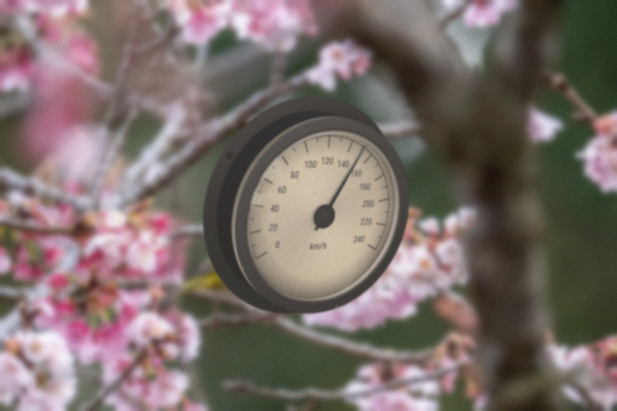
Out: 150,km/h
